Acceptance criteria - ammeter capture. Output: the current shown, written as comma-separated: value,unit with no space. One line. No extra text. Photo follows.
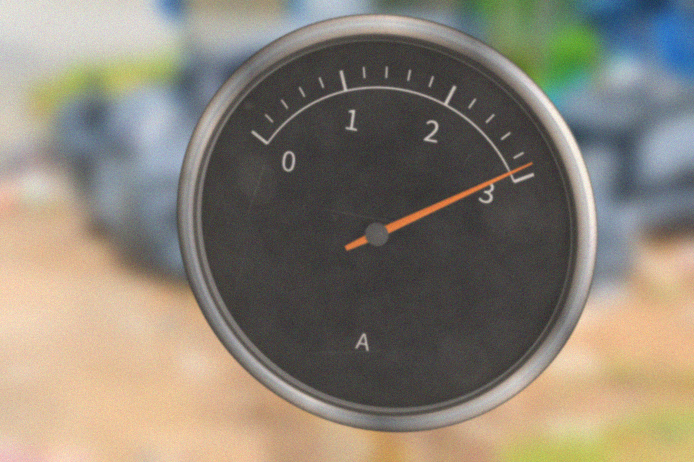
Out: 2.9,A
